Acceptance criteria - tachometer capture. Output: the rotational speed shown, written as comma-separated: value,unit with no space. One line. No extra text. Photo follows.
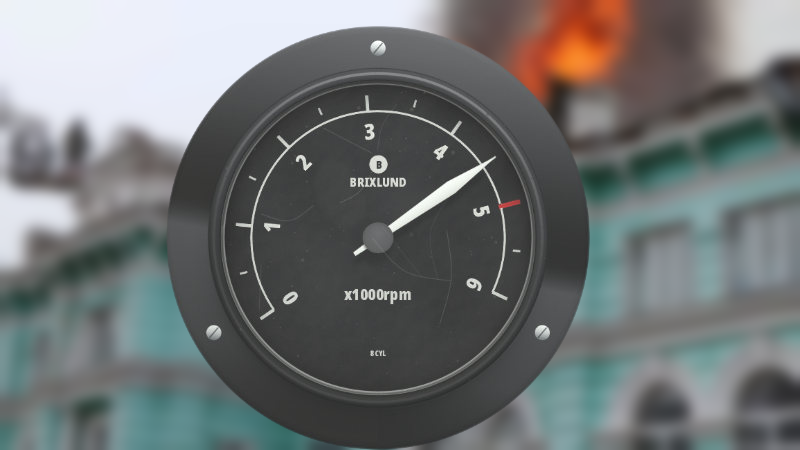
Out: 4500,rpm
